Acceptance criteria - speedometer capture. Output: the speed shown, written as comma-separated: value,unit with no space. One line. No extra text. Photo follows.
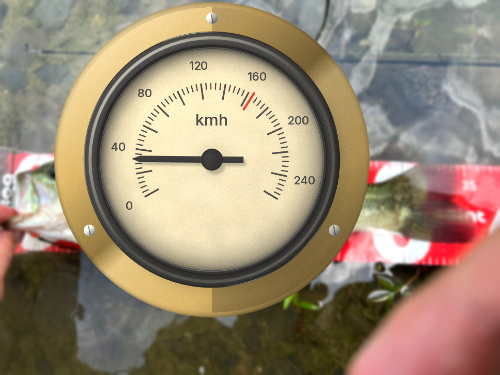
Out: 32,km/h
